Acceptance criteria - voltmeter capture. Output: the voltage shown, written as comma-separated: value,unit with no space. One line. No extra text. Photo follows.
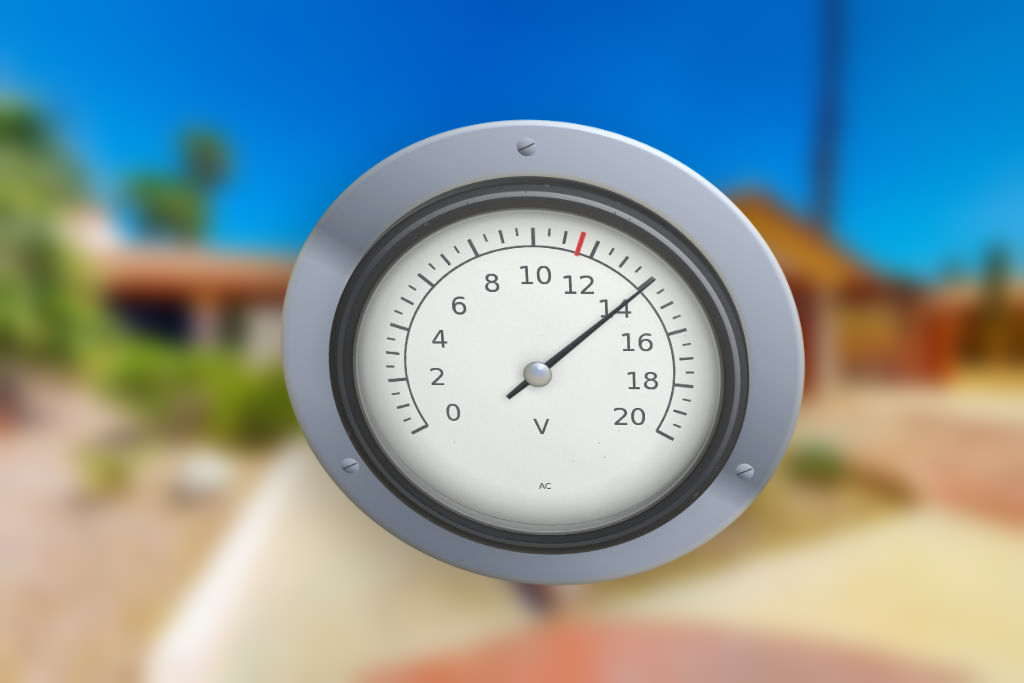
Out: 14,V
